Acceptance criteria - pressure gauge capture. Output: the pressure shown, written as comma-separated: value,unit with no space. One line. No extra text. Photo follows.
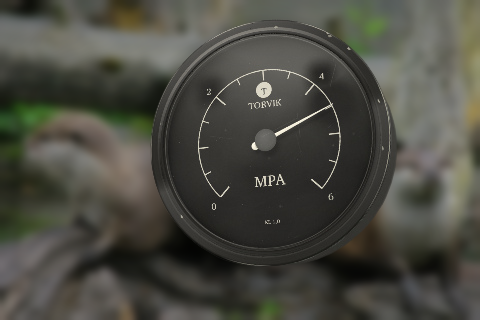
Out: 4.5,MPa
